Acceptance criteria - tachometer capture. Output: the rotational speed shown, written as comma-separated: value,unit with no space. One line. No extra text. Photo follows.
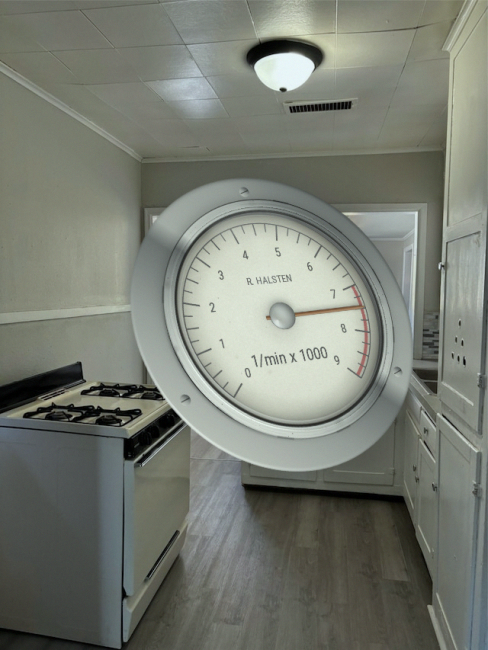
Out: 7500,rpm
